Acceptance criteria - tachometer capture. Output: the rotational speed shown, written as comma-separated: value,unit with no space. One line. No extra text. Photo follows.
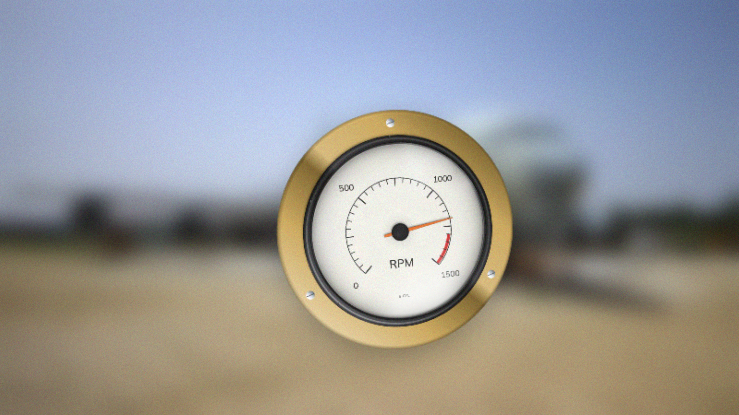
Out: 1200,rpm
